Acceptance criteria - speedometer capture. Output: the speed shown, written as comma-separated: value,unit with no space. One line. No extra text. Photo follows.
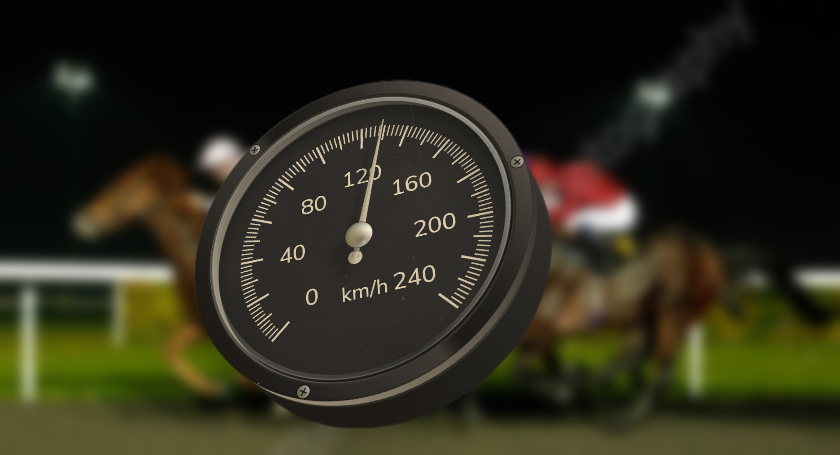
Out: 130,km/h
